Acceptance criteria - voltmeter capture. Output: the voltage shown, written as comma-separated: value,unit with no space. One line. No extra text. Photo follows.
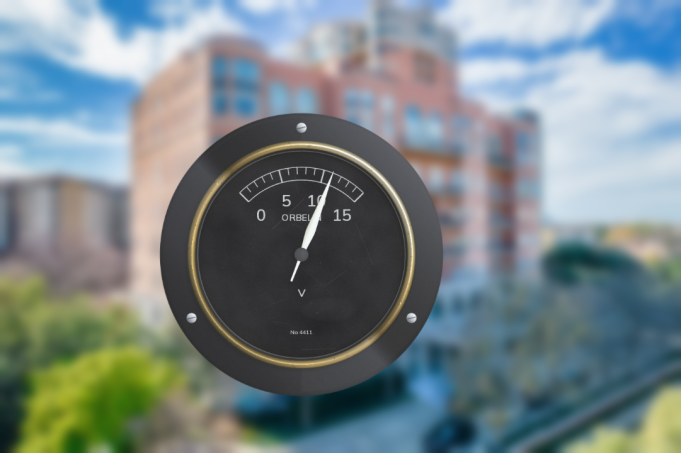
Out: 11,V
